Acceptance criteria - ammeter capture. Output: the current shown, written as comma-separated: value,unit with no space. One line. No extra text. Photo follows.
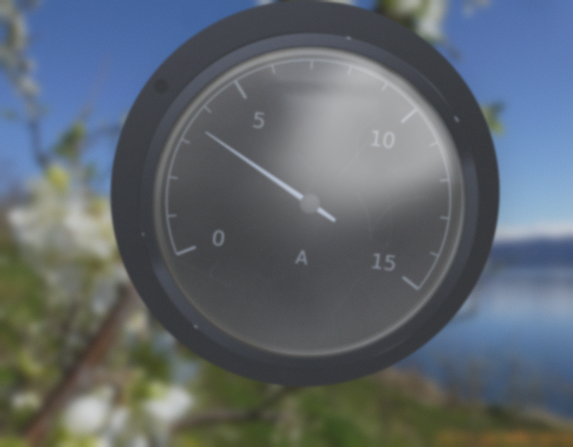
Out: 3.5,A
